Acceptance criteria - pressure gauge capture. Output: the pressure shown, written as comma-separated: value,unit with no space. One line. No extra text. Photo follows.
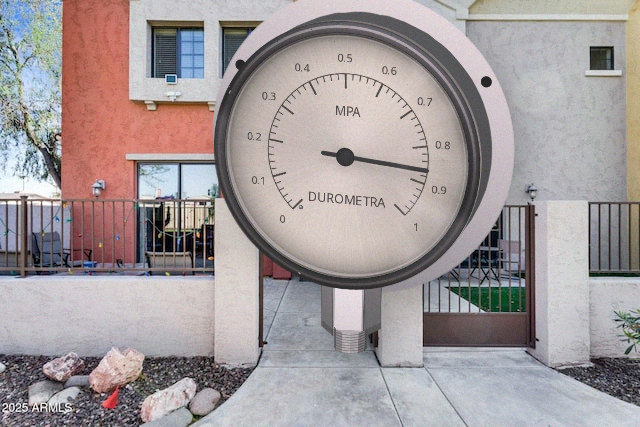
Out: 0.86,MPa
